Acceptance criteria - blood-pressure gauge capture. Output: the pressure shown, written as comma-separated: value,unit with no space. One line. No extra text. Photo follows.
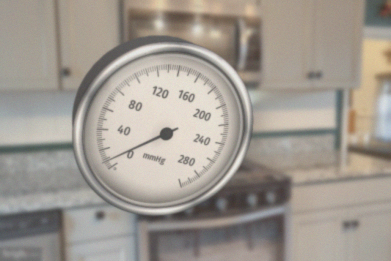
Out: 10,mmHg
